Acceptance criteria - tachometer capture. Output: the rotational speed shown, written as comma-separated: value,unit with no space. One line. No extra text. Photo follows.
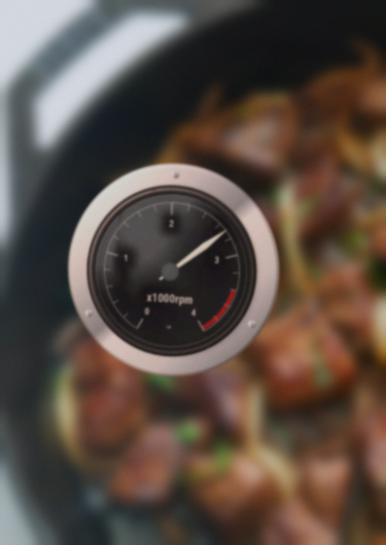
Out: 2700,rpm
